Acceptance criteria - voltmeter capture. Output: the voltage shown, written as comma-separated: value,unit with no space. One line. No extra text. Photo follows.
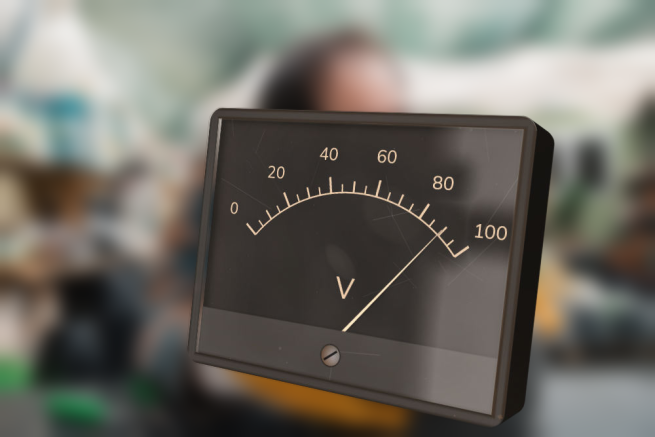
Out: 90,V
